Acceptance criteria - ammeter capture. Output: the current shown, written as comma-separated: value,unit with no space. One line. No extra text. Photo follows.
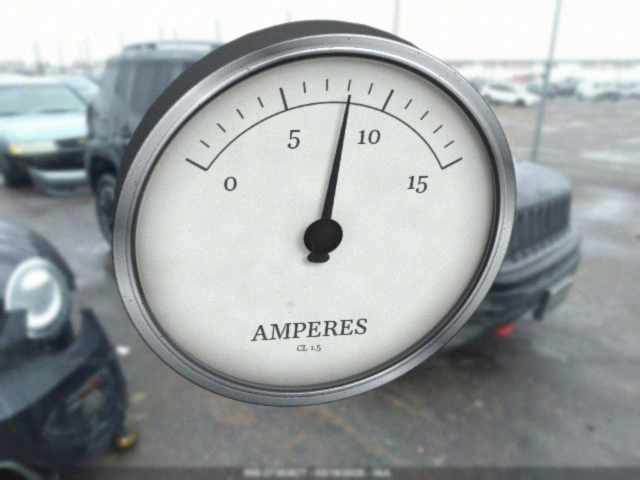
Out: 8,A
